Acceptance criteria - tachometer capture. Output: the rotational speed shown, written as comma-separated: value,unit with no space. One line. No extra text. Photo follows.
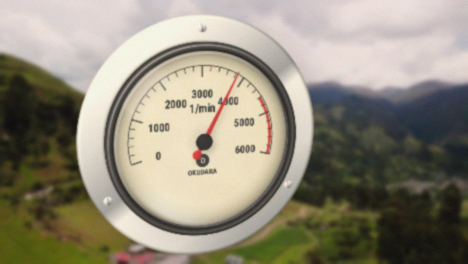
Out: 3800,rpm
